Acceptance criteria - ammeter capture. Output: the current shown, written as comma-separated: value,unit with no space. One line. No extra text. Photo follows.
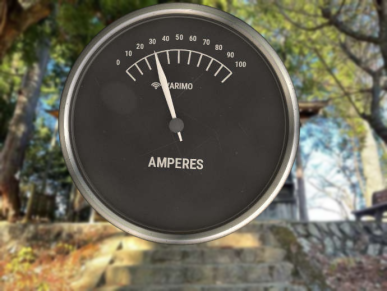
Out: 30,A
